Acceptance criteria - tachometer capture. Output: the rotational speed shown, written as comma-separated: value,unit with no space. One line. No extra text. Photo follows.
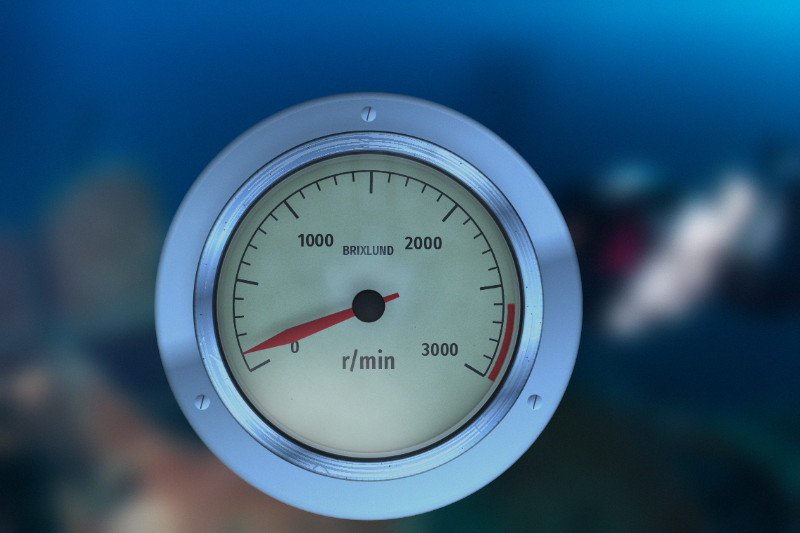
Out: 100,rpm
